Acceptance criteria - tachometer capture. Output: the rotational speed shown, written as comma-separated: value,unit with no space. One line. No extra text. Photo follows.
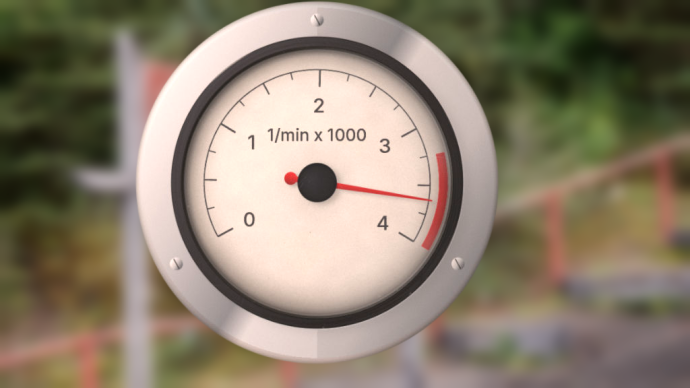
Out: 3625,rpm
